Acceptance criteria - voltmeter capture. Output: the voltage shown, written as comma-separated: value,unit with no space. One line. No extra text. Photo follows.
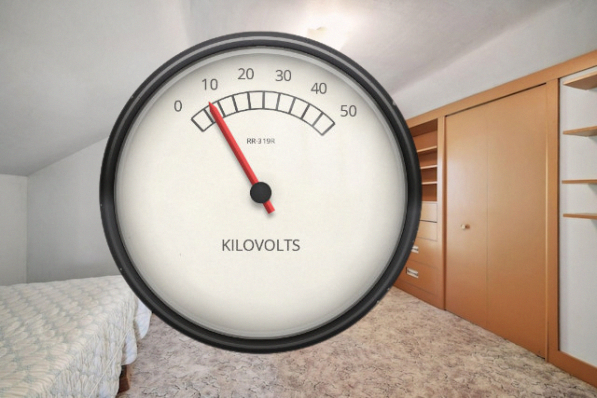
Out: 7.5,kV
